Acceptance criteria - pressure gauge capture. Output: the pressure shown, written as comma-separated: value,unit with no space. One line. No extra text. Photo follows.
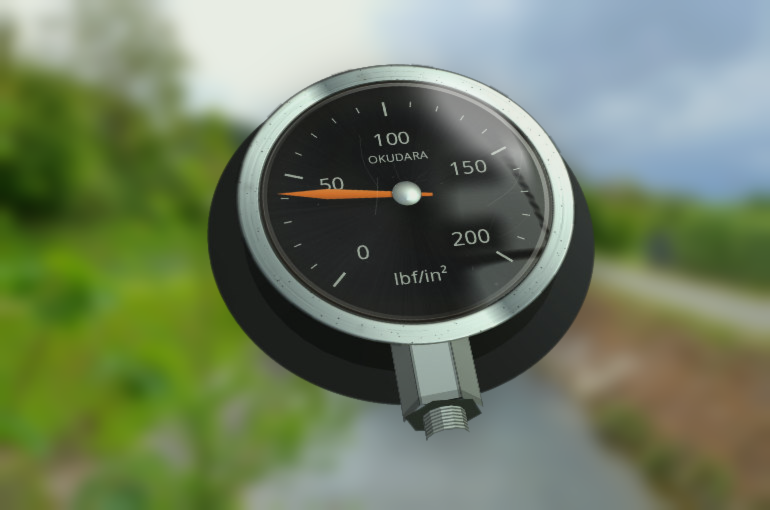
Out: 40,psi
